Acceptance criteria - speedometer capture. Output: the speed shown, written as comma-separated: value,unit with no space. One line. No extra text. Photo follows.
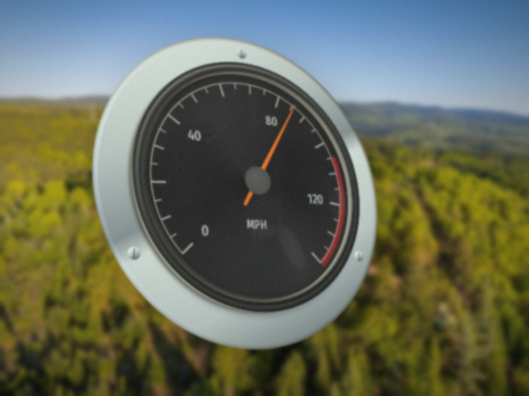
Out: 85,mph
